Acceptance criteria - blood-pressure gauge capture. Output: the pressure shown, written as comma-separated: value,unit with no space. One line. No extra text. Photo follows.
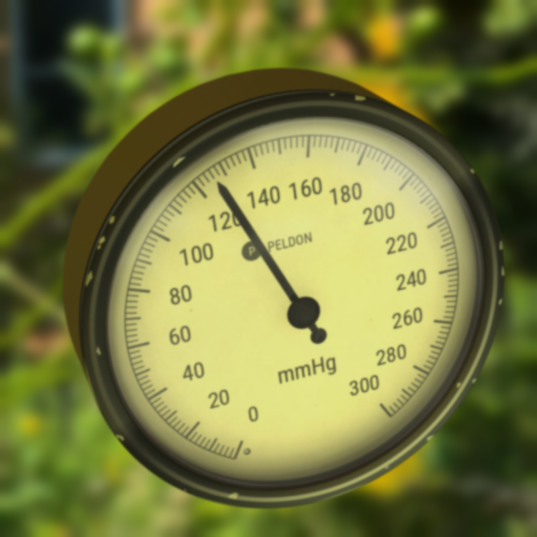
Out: 126,mmHg
